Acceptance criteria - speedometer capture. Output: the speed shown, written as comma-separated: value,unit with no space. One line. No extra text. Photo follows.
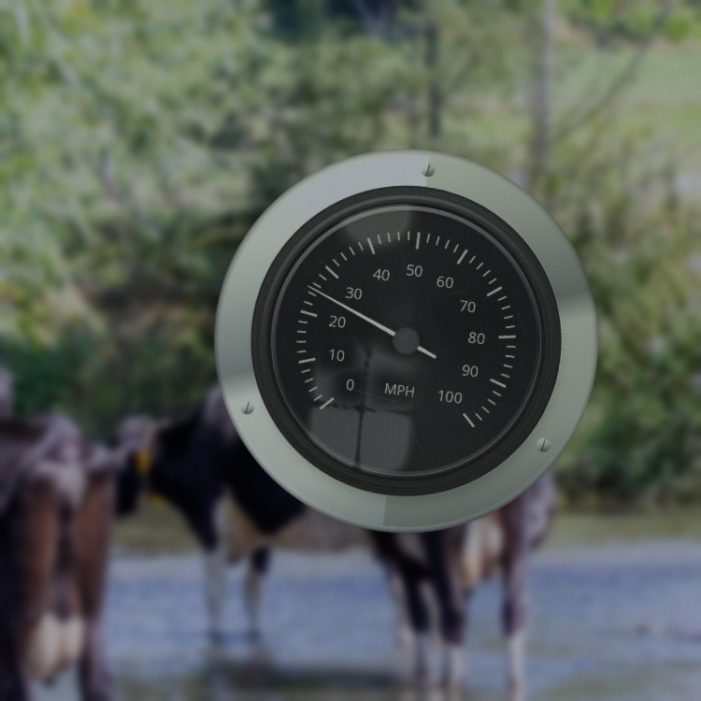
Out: 25,mph
